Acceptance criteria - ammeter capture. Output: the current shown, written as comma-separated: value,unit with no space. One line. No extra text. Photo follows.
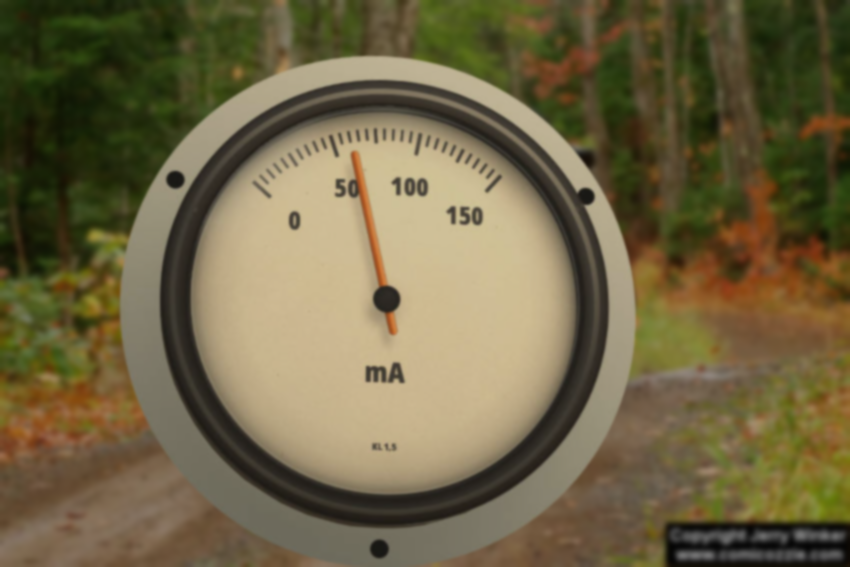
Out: 60,mA
